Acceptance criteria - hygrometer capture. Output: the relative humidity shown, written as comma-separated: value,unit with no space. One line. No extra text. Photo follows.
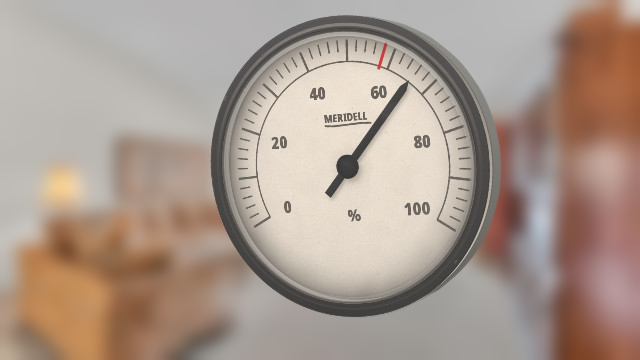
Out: 66,%
